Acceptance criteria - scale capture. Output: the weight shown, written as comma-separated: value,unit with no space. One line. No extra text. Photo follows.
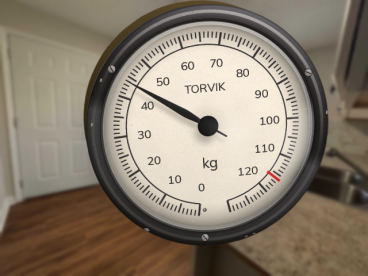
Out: 44,kg
